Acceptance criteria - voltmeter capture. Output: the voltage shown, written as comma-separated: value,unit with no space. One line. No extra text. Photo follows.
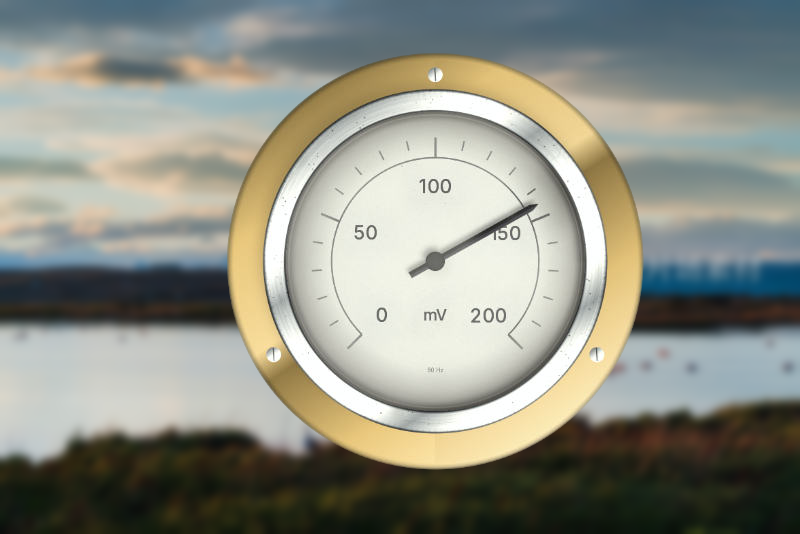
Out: 145,mV
